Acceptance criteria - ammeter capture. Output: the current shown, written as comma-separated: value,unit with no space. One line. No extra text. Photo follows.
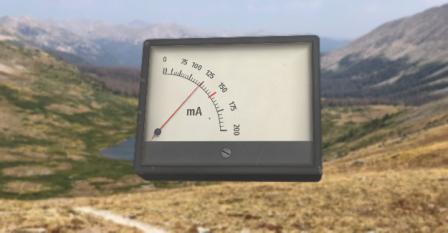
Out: 125,mA
